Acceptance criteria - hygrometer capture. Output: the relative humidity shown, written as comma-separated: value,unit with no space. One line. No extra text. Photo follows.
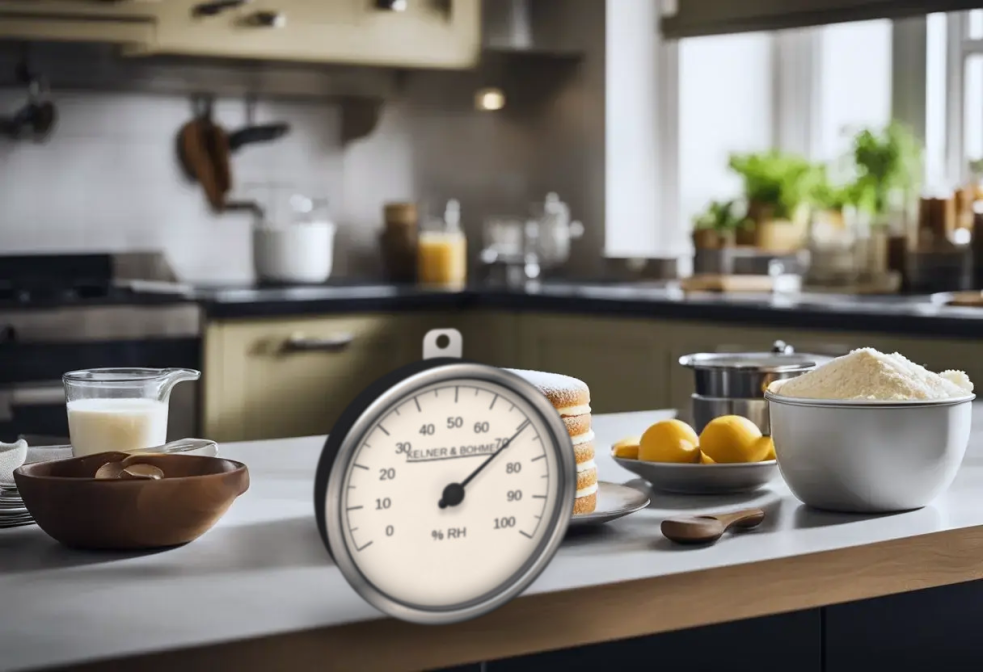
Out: 70,%
